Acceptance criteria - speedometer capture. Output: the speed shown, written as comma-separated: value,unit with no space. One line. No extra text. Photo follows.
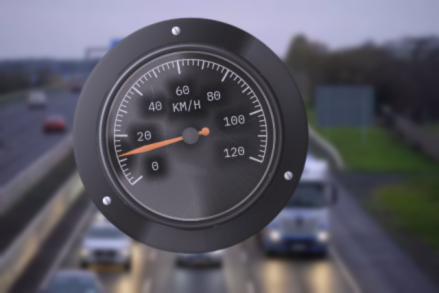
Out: 12,km/h
